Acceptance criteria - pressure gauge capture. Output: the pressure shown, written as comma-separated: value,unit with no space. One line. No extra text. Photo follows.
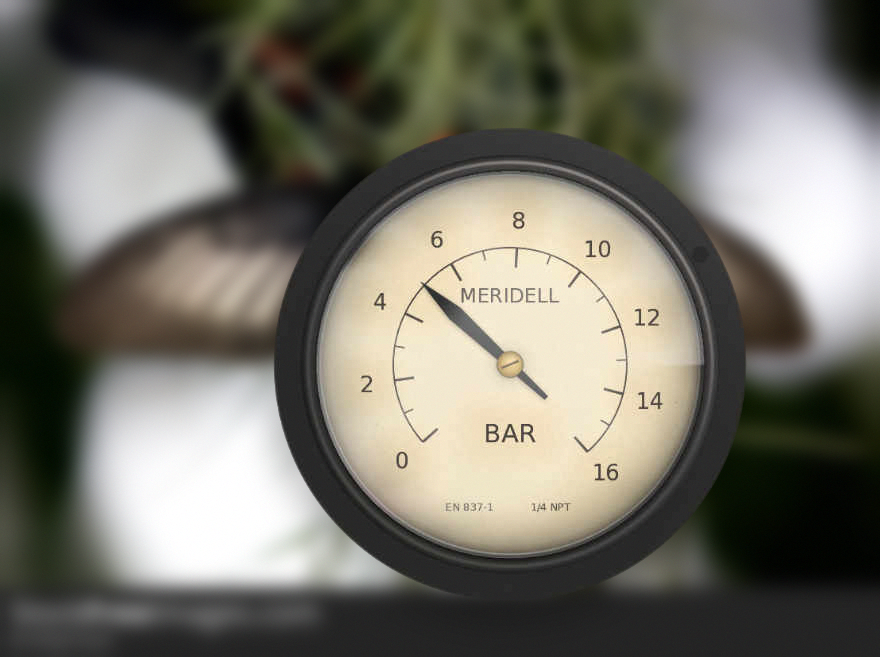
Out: 5,bar
